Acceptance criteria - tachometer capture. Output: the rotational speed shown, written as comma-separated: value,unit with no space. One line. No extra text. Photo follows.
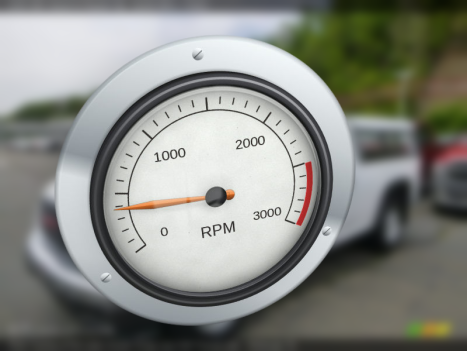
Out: 400,rpm
